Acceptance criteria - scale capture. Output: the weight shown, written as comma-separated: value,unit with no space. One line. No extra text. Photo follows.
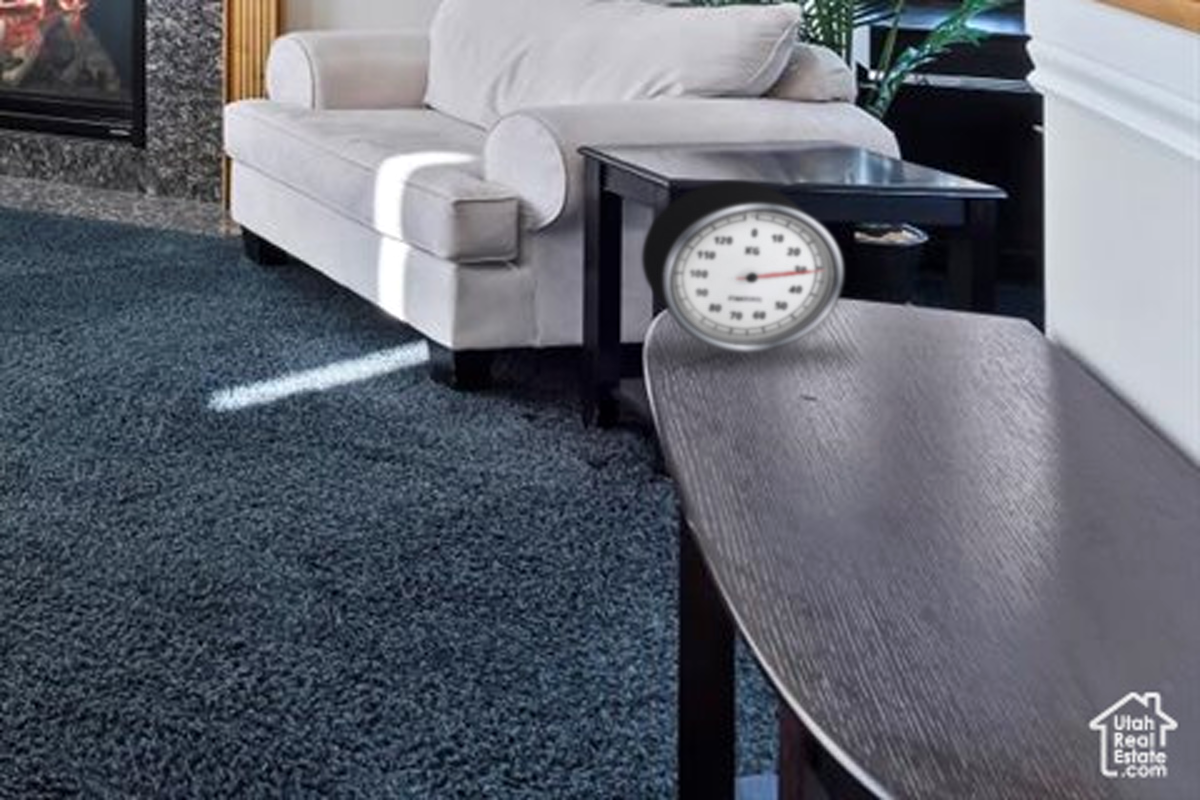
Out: 30,kg
